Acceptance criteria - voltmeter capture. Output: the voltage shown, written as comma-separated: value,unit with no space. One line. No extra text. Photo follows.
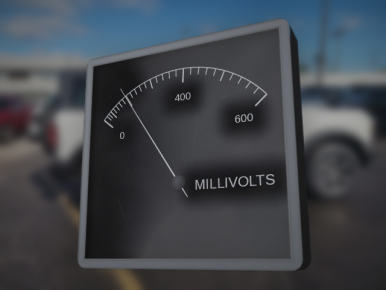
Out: 200,mV
